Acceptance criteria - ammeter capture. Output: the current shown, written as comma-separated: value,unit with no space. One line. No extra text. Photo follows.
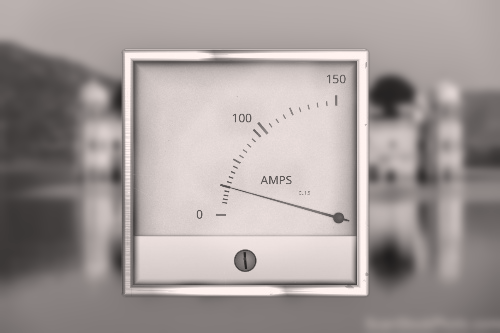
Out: 50,A
